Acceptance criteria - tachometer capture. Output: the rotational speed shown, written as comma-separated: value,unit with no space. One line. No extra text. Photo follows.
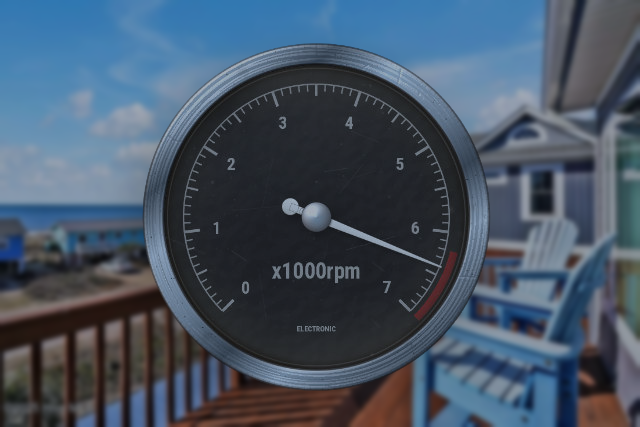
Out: 6400,rpm
